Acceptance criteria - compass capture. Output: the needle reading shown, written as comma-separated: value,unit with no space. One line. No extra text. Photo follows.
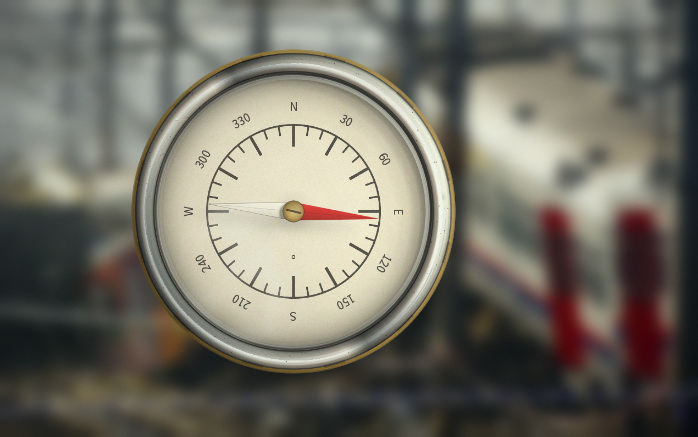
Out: 95,°
